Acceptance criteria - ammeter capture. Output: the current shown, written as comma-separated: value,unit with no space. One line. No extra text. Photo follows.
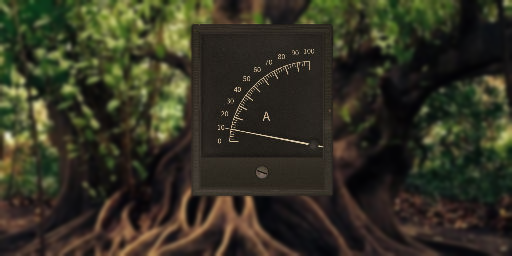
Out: 10,A
